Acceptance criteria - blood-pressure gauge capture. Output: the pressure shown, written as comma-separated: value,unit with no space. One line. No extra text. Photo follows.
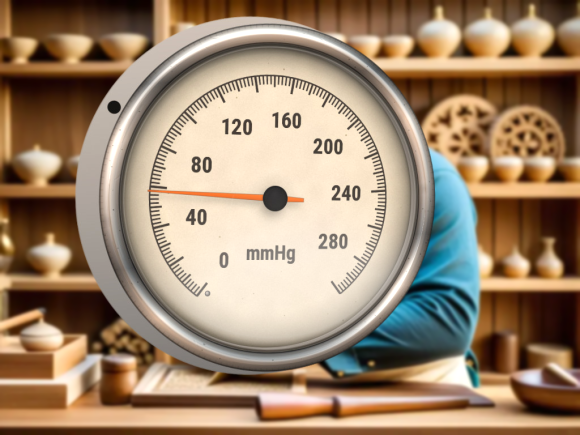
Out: 58,mmHg
